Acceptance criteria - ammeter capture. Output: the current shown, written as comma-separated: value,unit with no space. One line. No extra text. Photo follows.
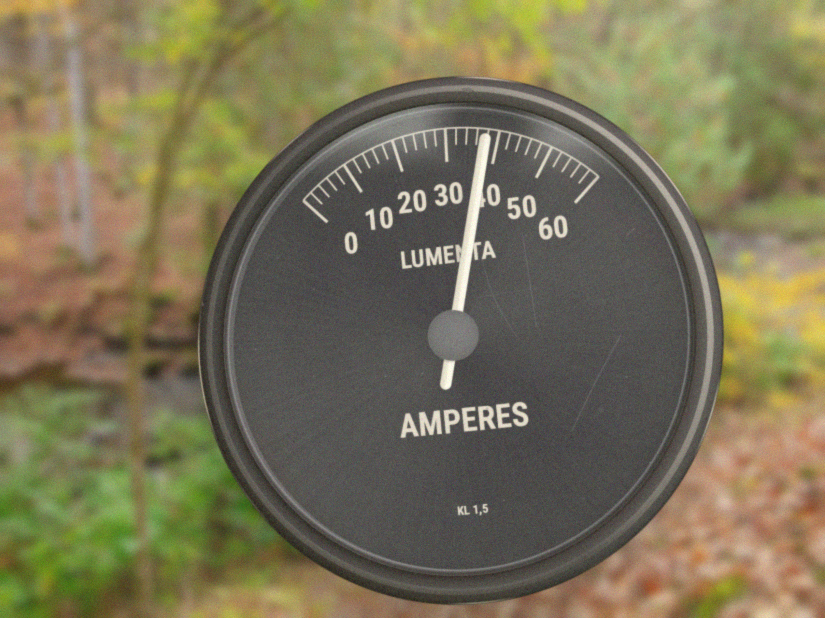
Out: 38,A
